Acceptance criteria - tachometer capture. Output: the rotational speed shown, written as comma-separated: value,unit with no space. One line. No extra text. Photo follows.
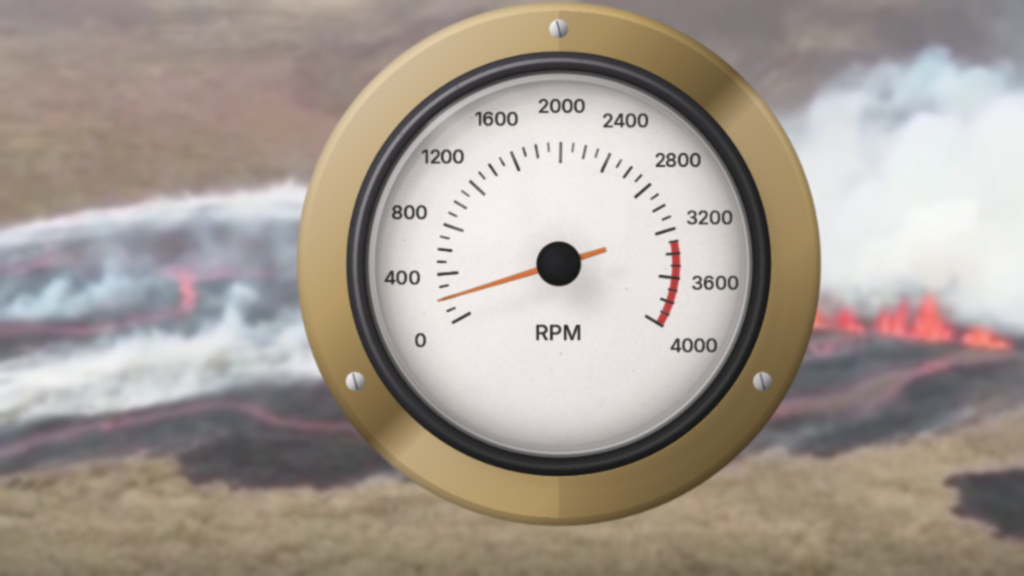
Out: 200,rpm
